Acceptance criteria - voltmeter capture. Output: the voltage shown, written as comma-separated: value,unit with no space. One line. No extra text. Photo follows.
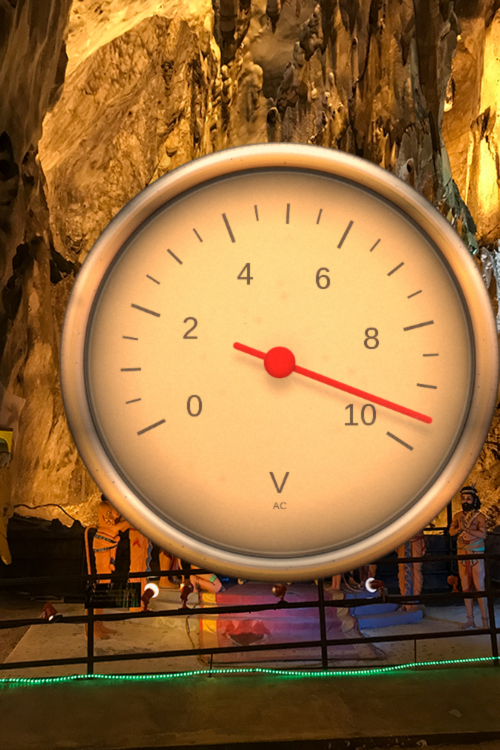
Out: 9.5,V
